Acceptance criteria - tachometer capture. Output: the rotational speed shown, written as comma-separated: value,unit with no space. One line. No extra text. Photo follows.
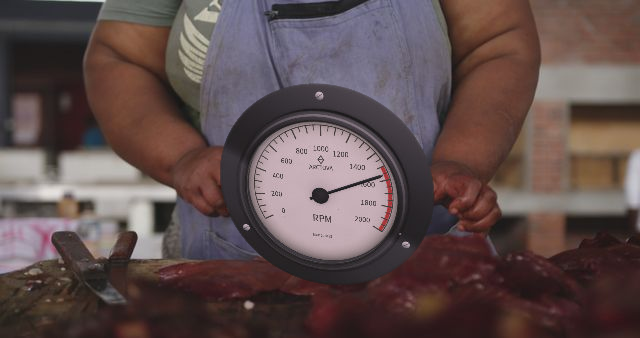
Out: 1550,rpm
